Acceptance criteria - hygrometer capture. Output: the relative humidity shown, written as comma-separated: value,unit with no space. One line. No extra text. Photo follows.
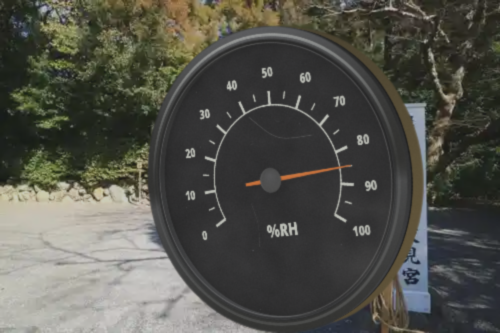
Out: 85,%
